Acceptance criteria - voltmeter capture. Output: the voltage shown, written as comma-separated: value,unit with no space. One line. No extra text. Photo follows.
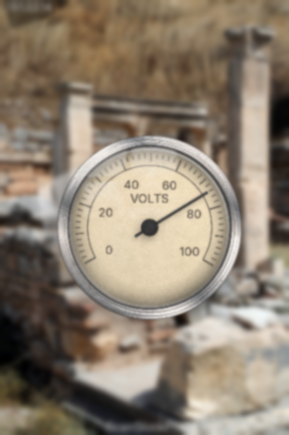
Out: 74,V
